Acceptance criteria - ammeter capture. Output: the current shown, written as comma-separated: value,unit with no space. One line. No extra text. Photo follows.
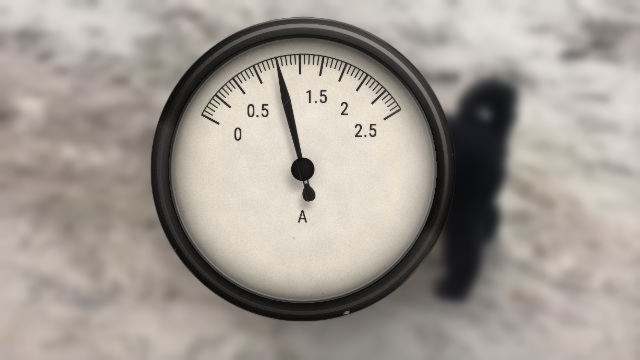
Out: 1,A
